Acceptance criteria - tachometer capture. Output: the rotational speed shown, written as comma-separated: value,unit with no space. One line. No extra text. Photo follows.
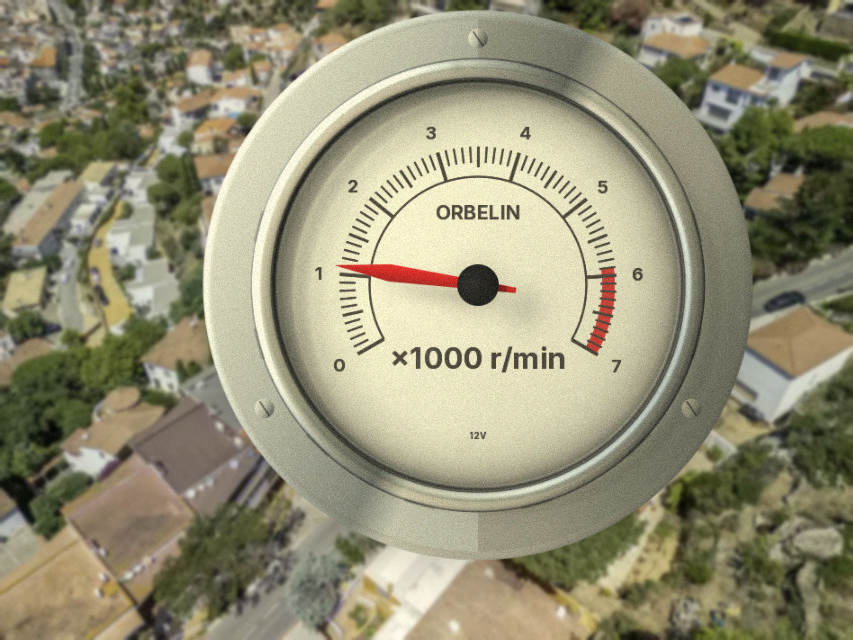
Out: 1100,rpm
